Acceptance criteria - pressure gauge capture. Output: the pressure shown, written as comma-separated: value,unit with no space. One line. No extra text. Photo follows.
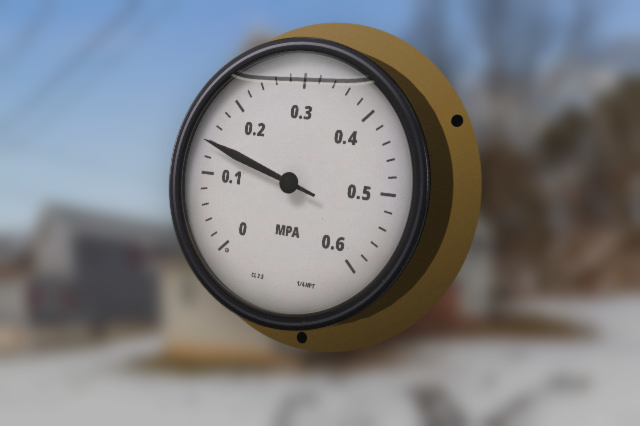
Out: 0.14,MPa
